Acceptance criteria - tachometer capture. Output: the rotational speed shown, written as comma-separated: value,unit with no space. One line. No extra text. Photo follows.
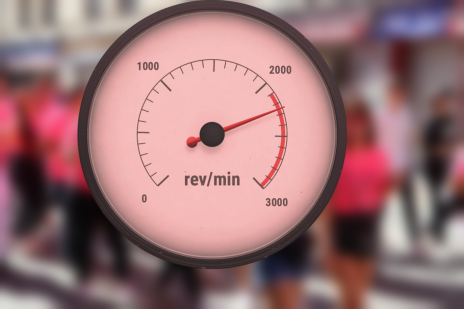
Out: 2250,rpm
